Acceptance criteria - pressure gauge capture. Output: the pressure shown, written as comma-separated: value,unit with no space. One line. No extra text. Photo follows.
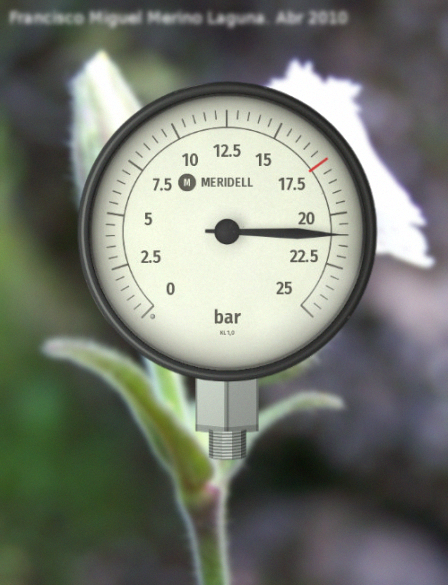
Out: 21,bar
